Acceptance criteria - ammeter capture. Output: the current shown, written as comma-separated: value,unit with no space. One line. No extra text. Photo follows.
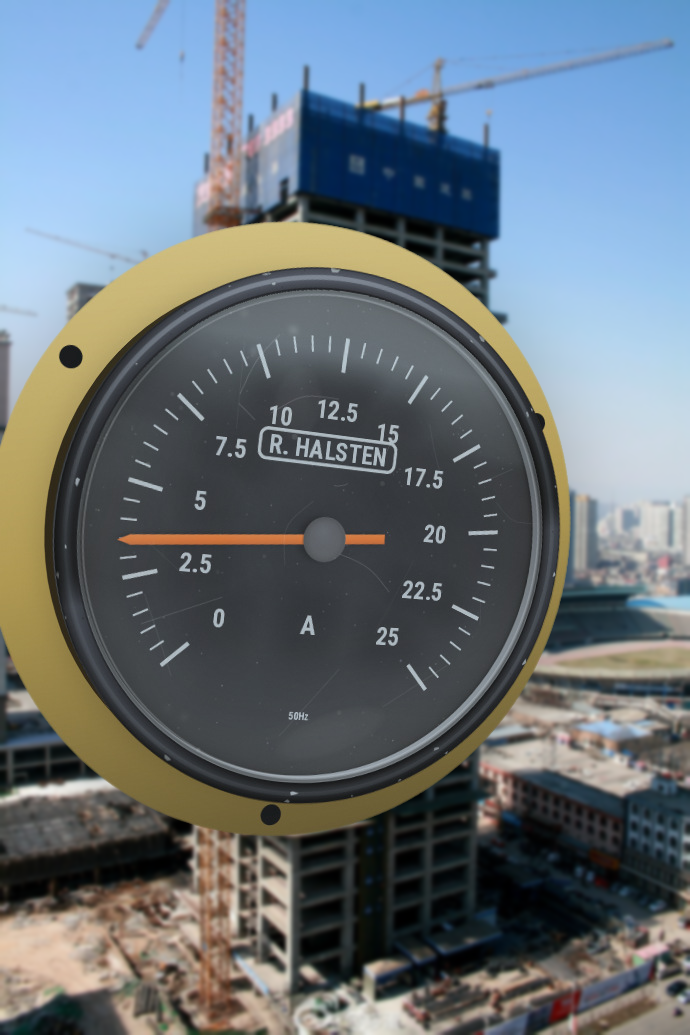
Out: 3.5,A
